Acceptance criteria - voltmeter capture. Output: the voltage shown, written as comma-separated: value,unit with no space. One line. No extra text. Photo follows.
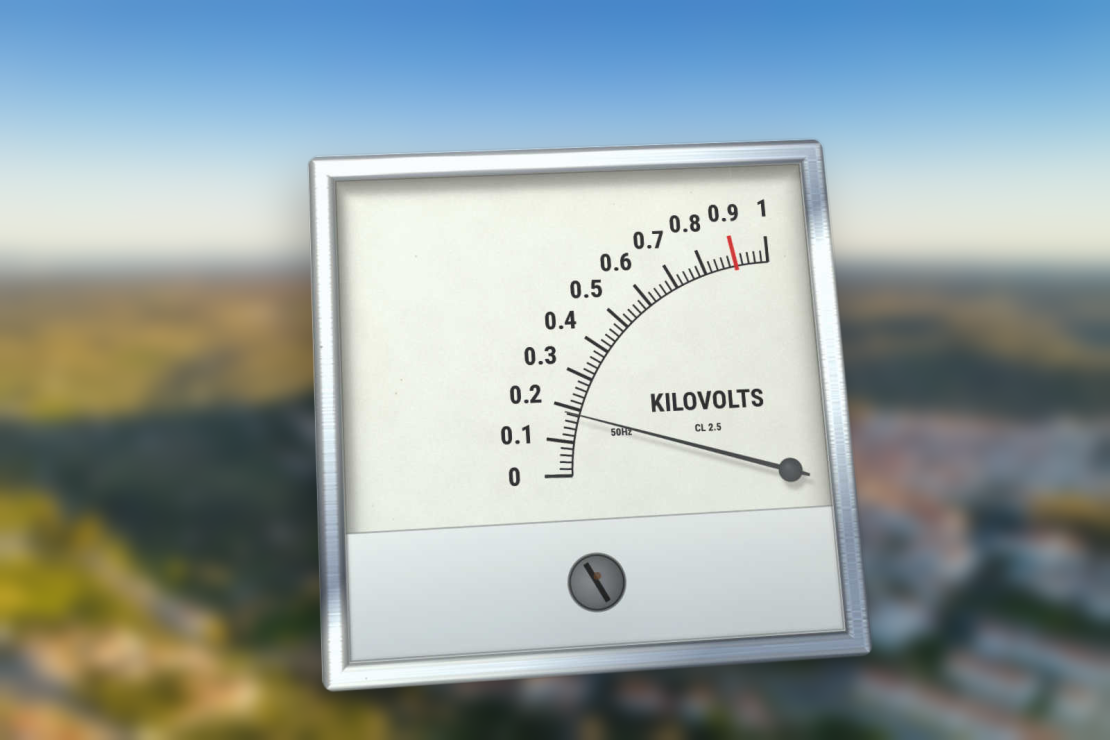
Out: 0.18,kV
